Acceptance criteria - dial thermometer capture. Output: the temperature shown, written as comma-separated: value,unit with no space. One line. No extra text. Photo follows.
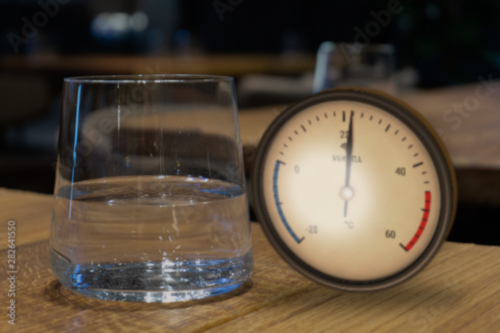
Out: 22,°C
